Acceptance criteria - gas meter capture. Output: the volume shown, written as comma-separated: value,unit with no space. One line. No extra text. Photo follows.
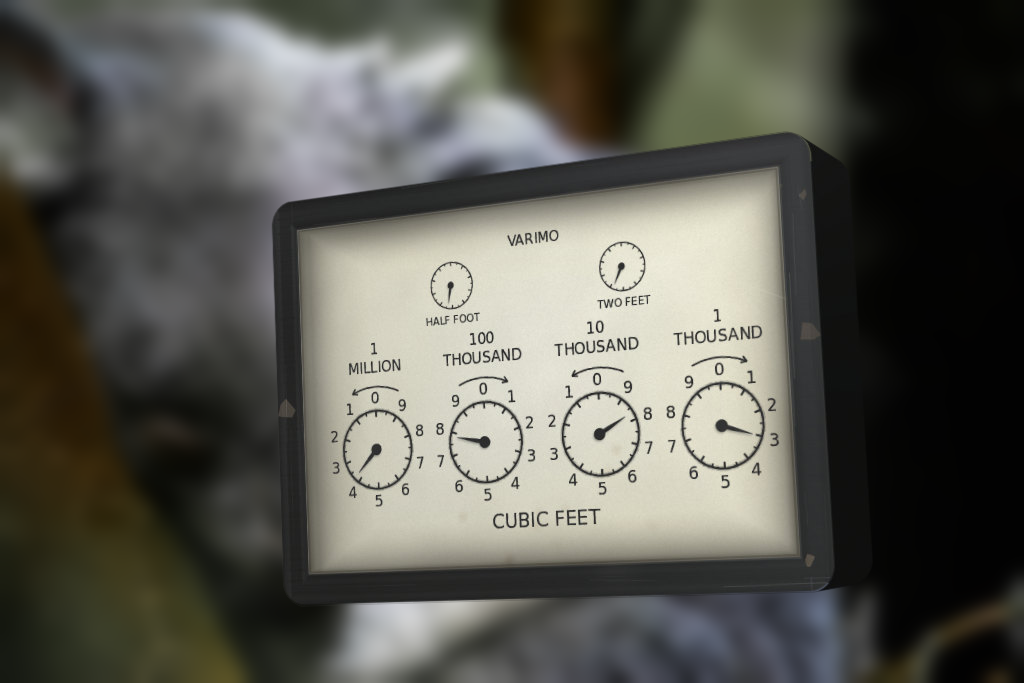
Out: 378300,ft³
